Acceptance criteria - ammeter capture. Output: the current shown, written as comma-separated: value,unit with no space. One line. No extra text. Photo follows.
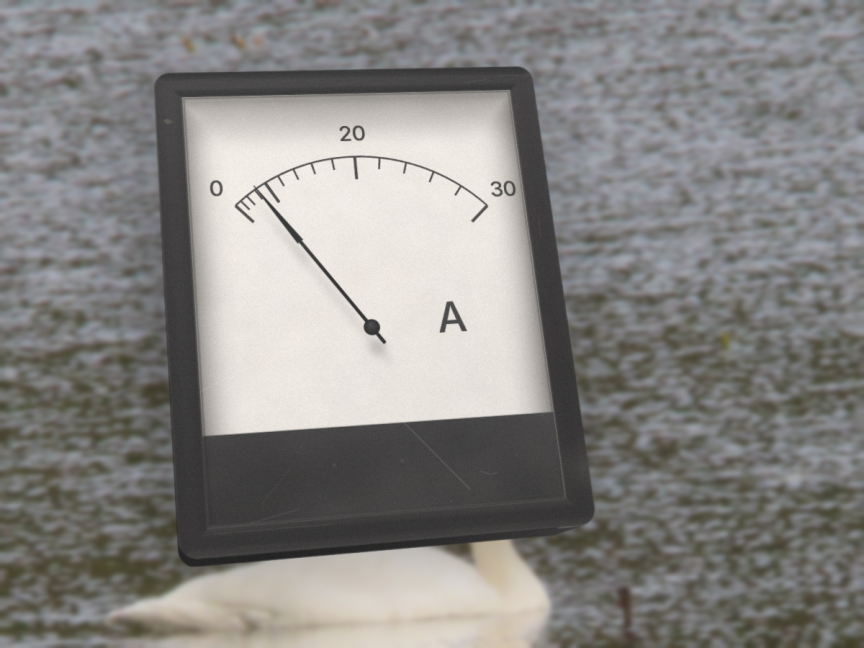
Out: 8,A
